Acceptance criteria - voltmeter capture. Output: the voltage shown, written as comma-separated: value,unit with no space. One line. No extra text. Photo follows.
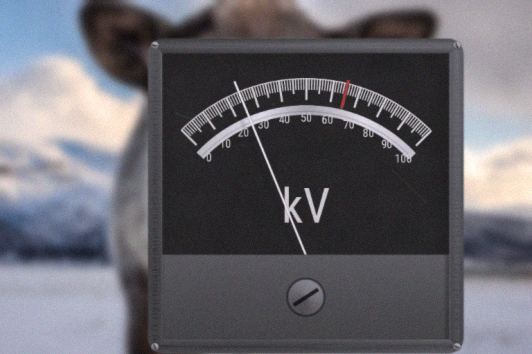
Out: 25,kV
